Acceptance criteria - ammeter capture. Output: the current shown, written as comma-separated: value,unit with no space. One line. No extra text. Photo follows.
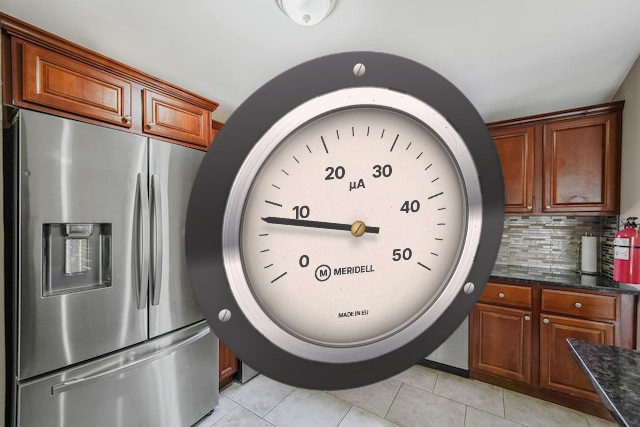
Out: 8,µA
